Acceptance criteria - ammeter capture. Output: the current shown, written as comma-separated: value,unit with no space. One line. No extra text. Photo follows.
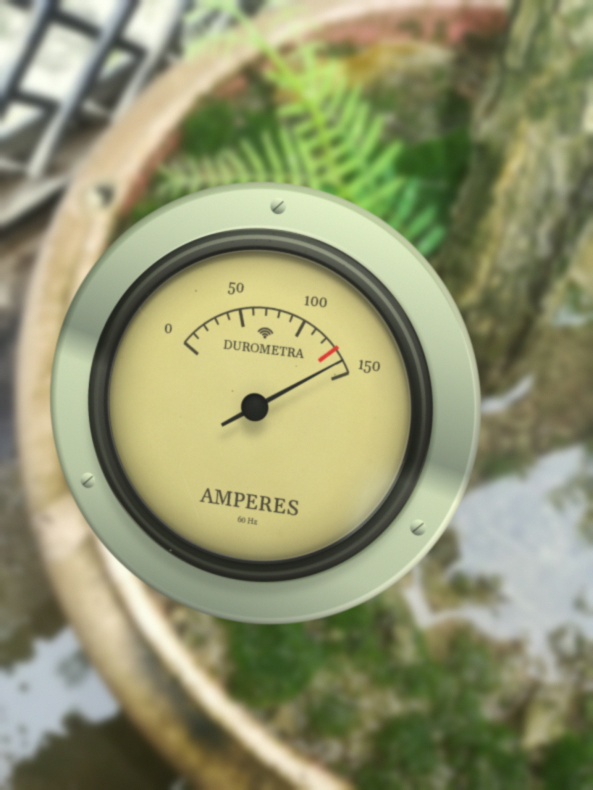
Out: 140,A
